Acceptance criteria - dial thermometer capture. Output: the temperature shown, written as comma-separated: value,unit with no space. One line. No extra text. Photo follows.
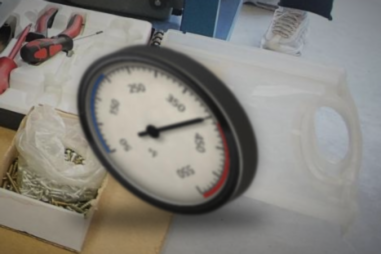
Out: 400,°F
